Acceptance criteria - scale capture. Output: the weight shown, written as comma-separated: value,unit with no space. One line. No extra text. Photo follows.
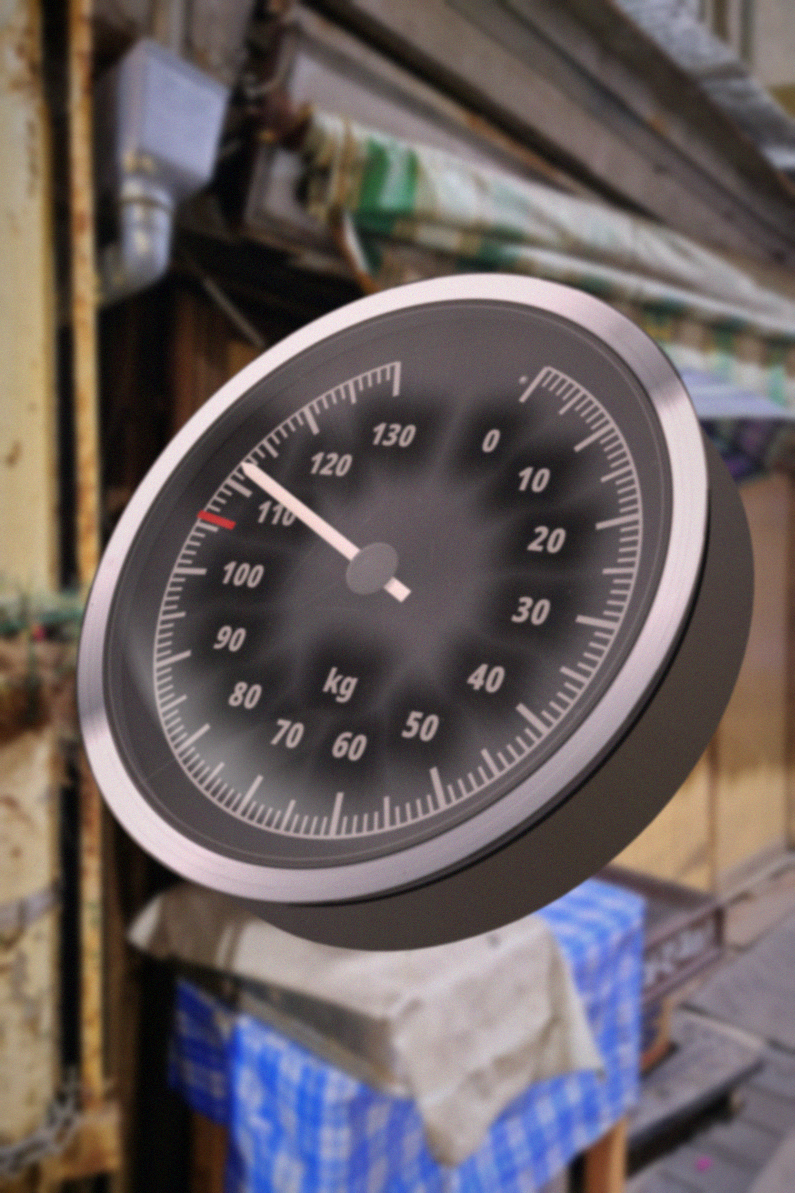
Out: 112,kg
